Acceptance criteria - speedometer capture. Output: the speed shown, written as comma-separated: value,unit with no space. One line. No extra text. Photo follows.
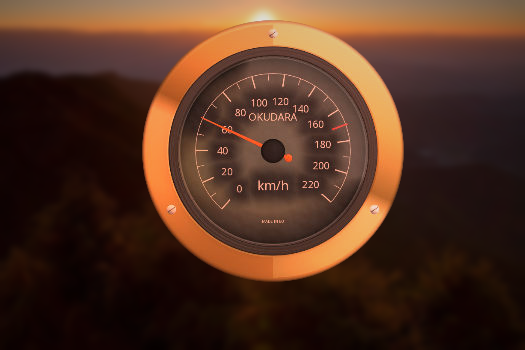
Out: 60,km/h
